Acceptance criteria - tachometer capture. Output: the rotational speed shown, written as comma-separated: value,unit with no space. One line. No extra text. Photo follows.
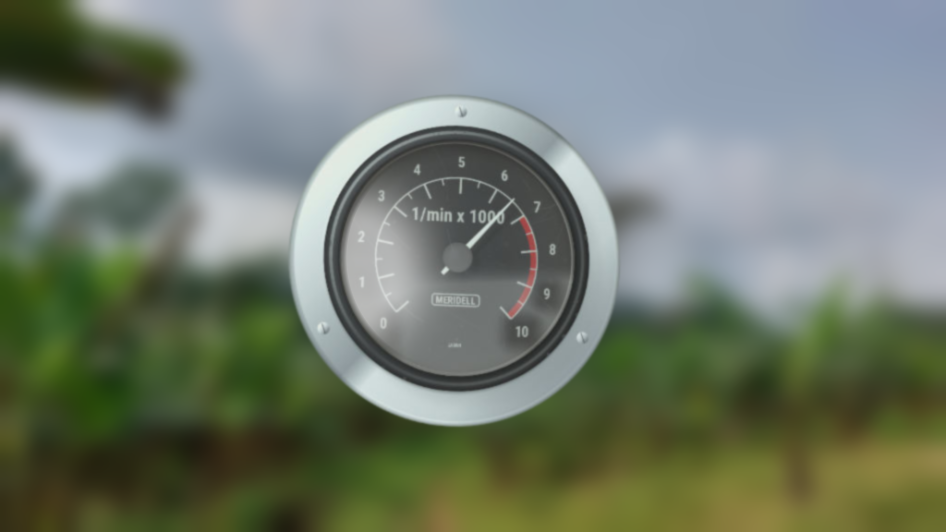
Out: 6500,rpm
